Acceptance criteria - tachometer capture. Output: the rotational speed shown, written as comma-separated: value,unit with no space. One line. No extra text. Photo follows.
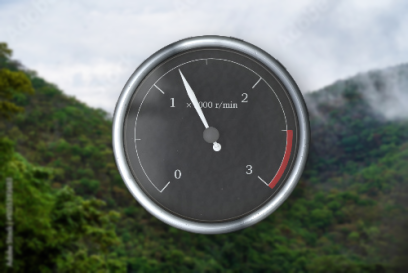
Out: 1250,rpm
